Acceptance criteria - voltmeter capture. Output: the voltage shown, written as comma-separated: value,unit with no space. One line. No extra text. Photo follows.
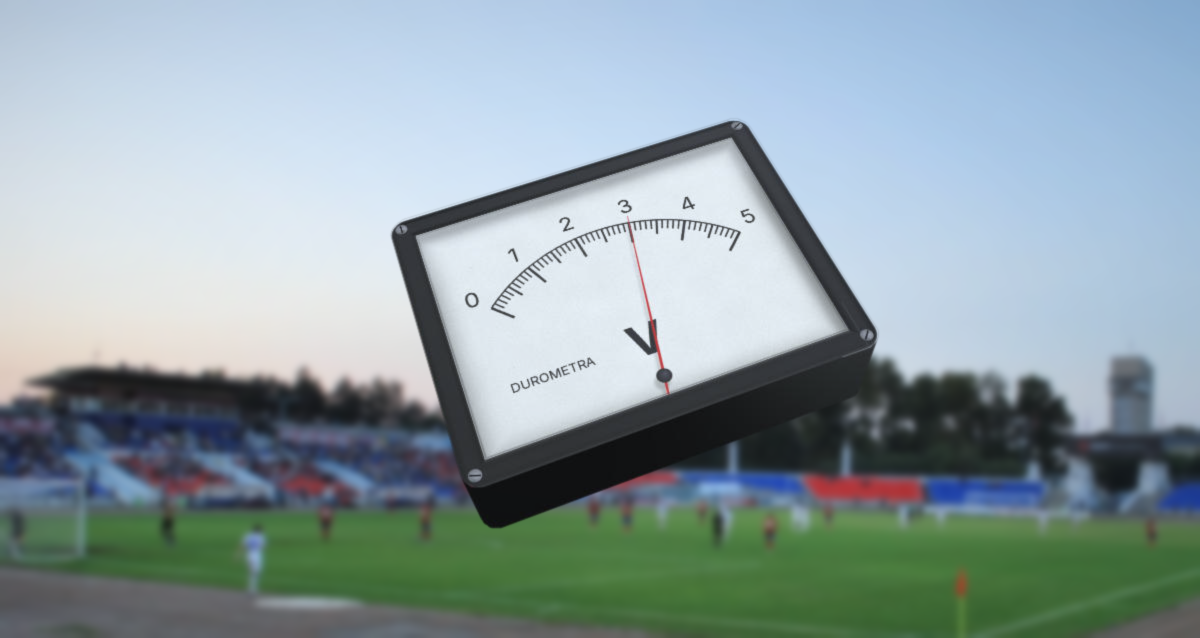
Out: 3,V
